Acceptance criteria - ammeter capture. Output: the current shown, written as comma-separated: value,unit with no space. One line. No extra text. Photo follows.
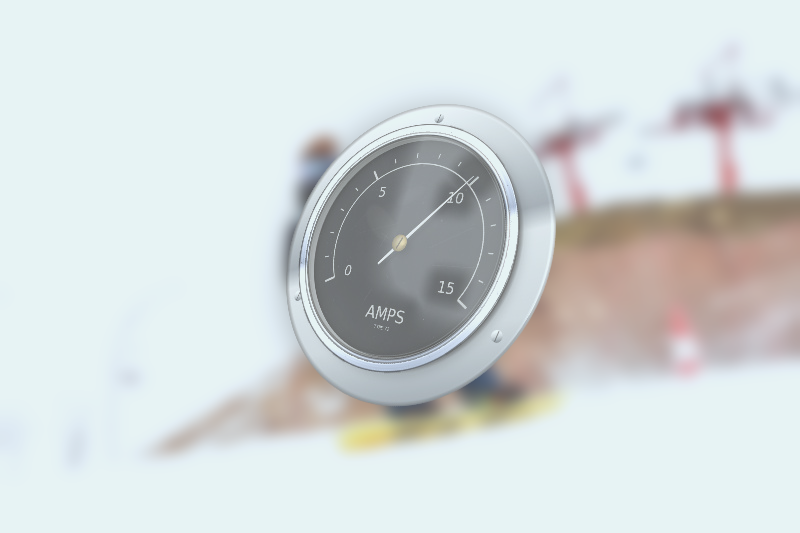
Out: 10,A
